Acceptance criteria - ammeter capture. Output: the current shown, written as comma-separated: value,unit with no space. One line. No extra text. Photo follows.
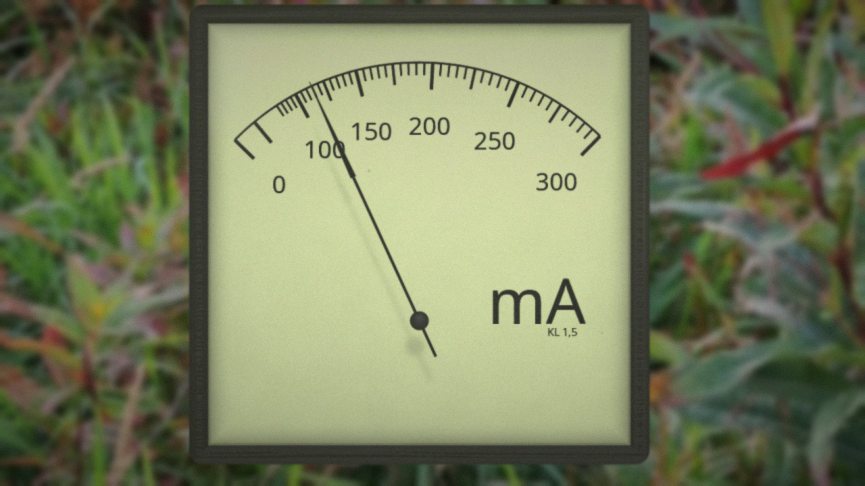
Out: 115,mA
